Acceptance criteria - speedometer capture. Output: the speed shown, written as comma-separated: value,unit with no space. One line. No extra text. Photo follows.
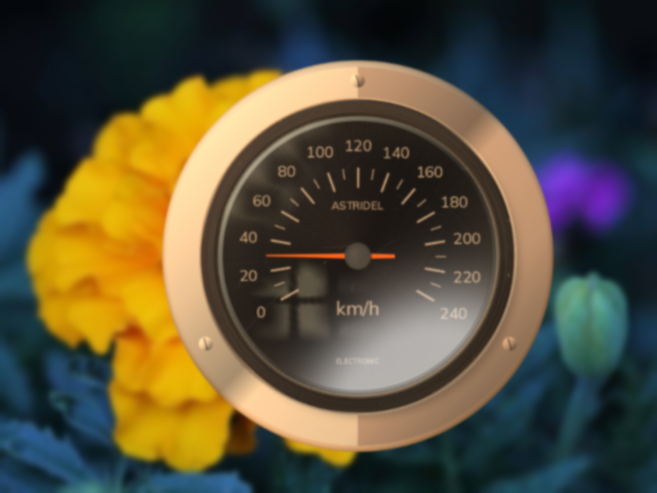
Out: 30,km/h
